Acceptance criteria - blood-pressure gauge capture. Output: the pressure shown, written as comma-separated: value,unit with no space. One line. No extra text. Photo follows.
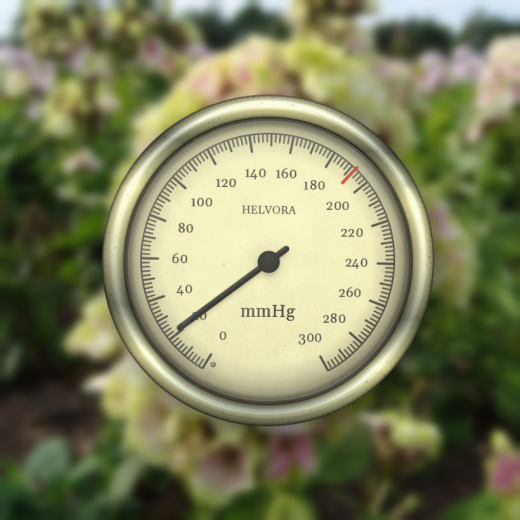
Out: 22,mmHg
